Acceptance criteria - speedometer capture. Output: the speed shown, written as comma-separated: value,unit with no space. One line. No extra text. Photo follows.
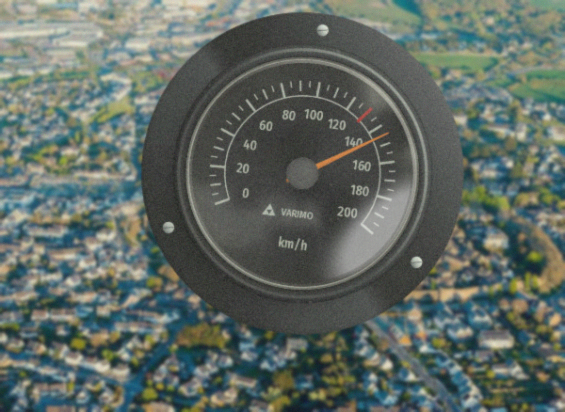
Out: 145,km/h
